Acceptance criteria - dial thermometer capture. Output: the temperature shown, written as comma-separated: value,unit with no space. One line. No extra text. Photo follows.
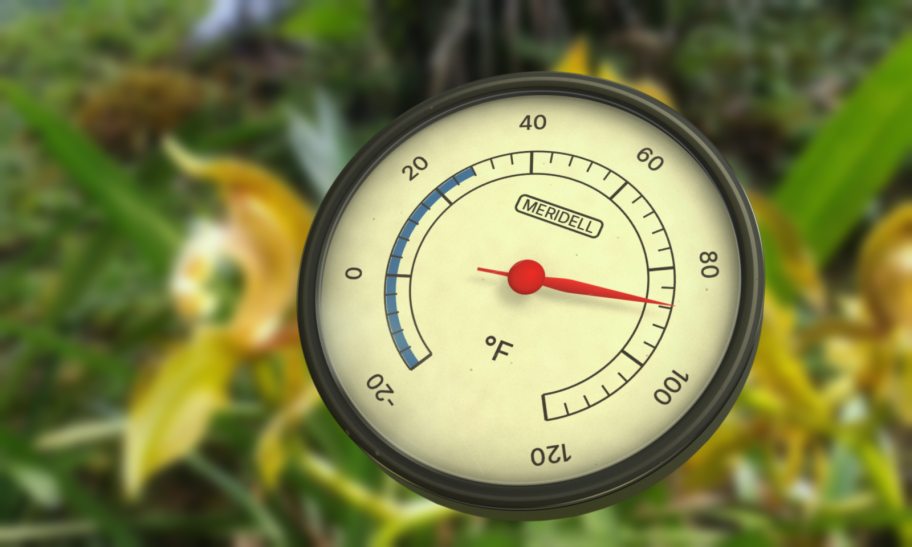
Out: 88,°F
